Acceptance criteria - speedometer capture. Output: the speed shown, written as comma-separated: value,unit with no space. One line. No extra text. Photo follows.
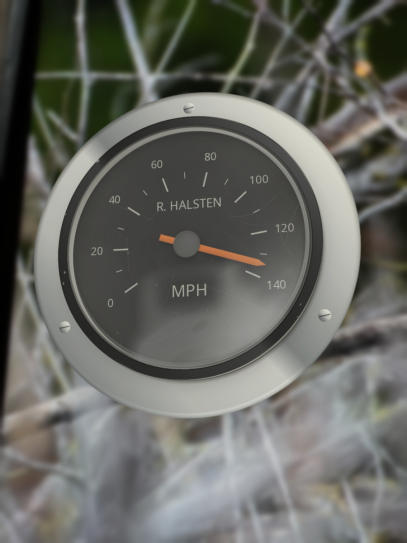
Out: 135,mph
